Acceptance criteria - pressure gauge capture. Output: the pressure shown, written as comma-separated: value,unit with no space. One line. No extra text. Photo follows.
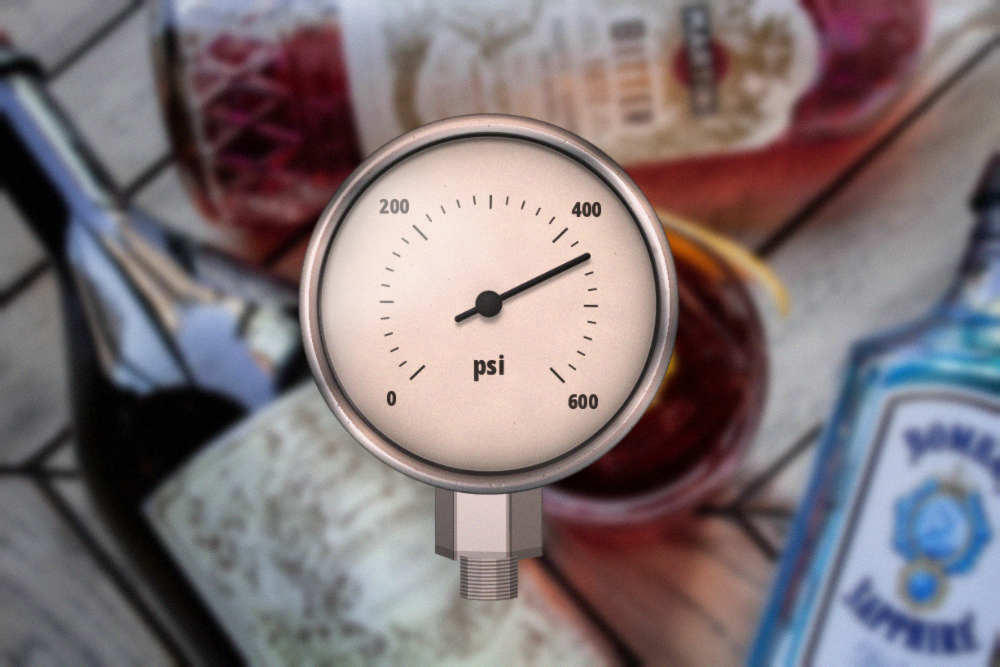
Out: 440,psi
